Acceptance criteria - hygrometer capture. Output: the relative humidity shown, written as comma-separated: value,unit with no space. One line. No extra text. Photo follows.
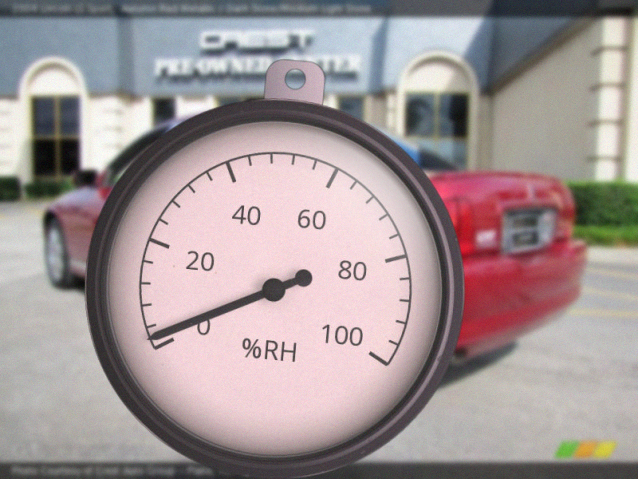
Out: 2,%
